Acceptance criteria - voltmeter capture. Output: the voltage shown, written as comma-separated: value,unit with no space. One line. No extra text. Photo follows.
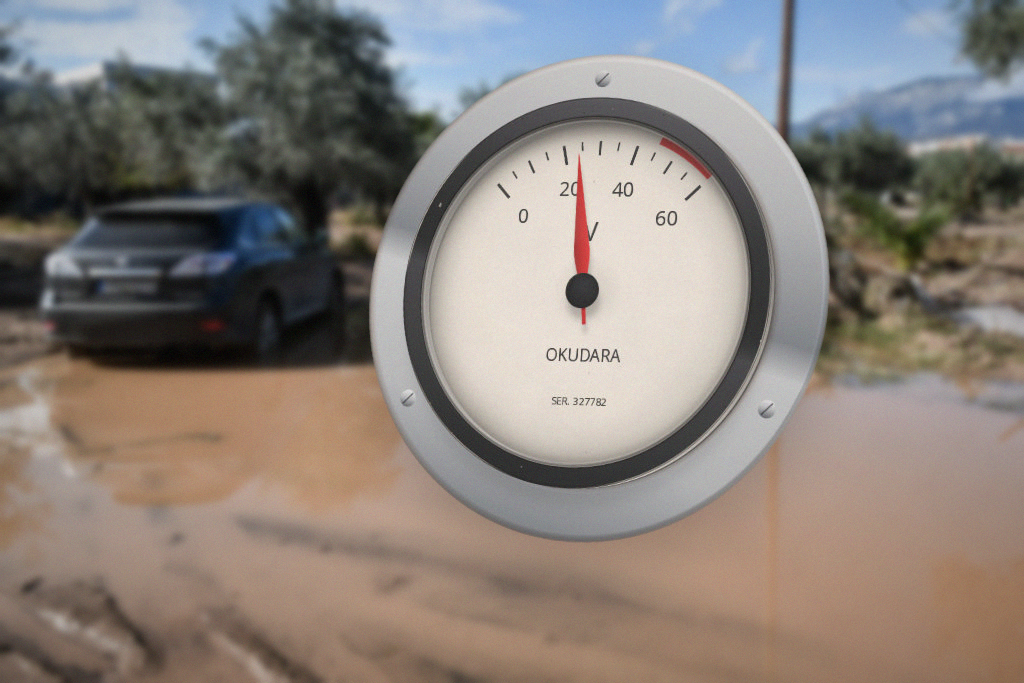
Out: 25,V
